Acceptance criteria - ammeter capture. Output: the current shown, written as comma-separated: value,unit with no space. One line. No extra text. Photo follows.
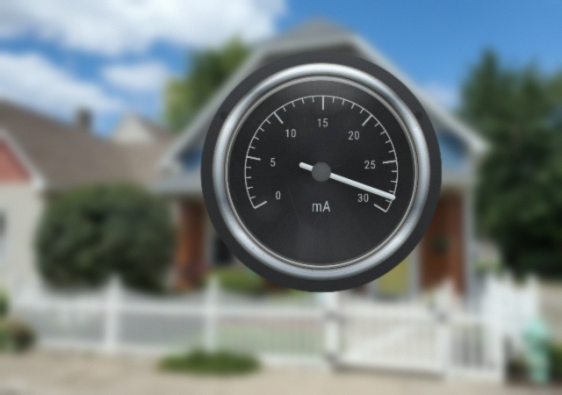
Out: 28.5,mA
